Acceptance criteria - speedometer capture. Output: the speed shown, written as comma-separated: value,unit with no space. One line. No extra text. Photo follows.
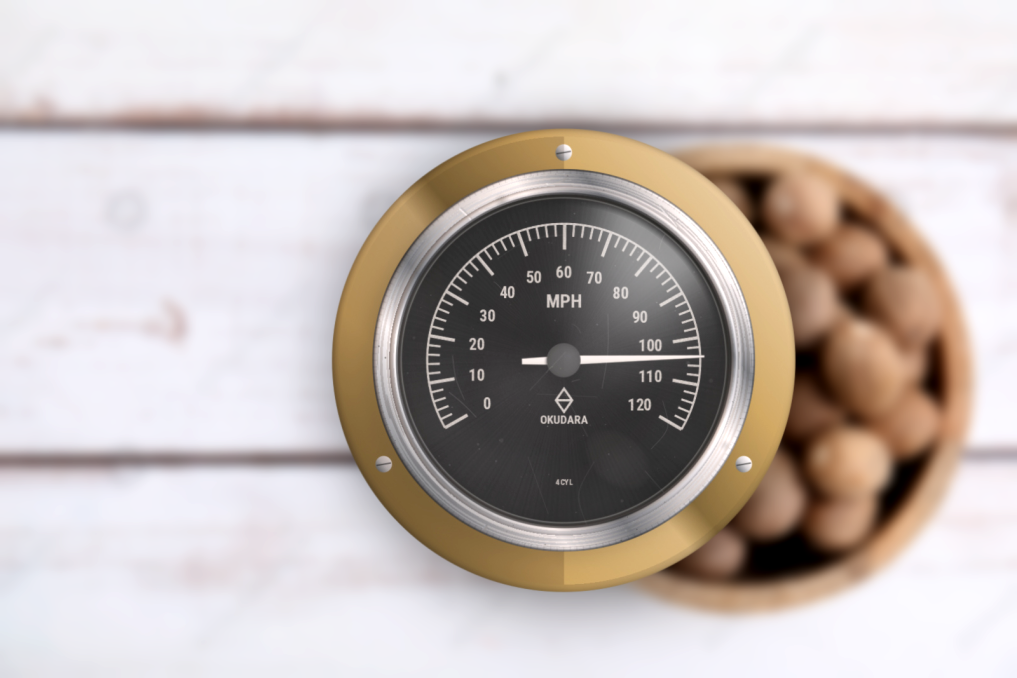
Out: 104,mph
